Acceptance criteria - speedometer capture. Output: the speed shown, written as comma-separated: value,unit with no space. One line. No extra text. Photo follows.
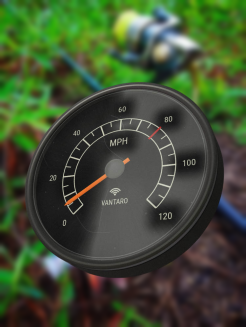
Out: 5,mph
